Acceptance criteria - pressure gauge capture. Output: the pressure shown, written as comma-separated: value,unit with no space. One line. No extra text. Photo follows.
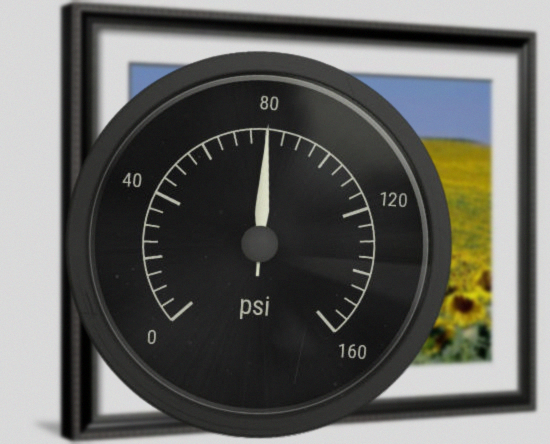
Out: 80,psi
